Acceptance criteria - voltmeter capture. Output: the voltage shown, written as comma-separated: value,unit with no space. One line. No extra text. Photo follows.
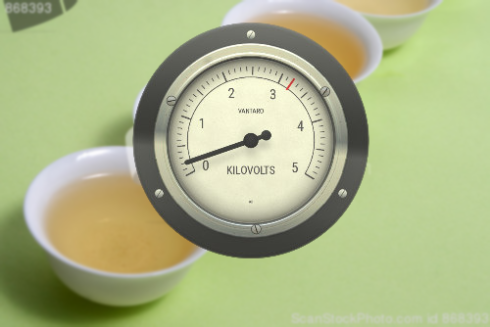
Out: 0.2,kV
